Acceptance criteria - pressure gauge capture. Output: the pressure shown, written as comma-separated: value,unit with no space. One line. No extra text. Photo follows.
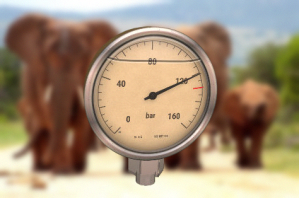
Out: 120,bar
